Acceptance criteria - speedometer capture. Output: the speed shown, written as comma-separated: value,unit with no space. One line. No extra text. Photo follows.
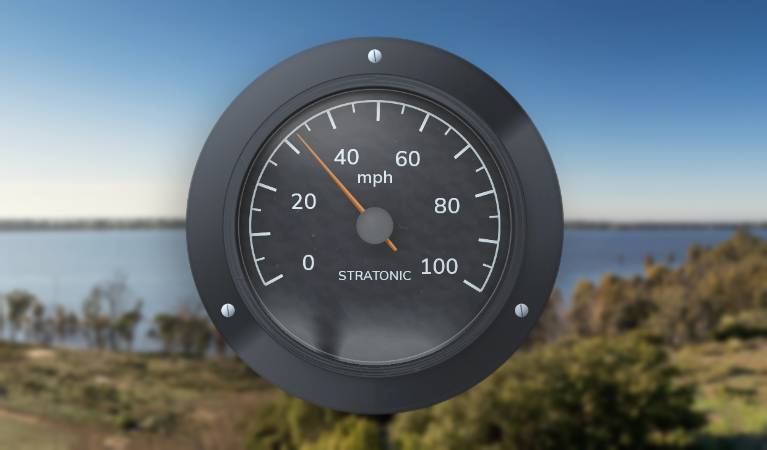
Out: 32.5,mph
